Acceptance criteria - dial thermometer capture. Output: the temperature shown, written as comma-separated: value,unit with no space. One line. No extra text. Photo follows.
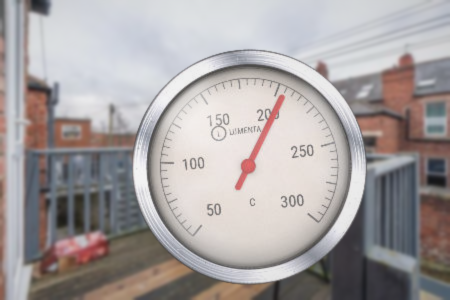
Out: 205,°C
